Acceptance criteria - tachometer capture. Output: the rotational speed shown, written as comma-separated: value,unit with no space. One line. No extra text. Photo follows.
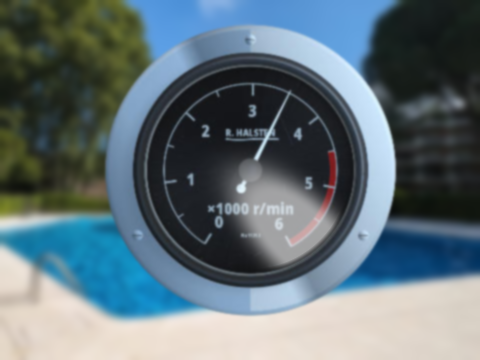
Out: 3500,rpm
